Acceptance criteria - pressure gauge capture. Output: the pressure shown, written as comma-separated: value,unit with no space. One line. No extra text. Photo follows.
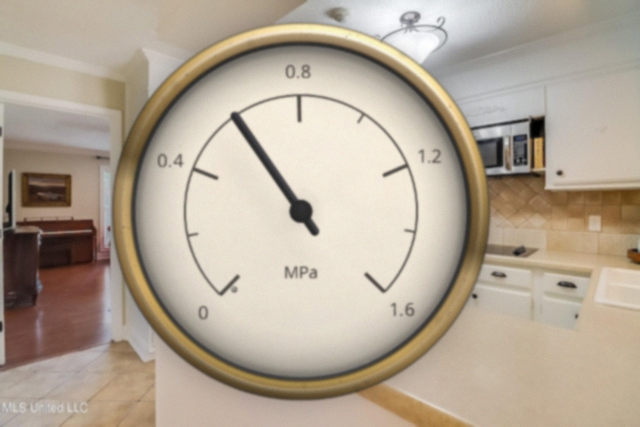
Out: 0.6,MPa
